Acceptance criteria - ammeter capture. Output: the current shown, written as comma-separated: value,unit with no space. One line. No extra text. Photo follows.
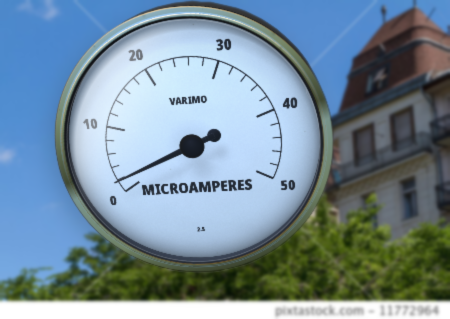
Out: 2,µA
